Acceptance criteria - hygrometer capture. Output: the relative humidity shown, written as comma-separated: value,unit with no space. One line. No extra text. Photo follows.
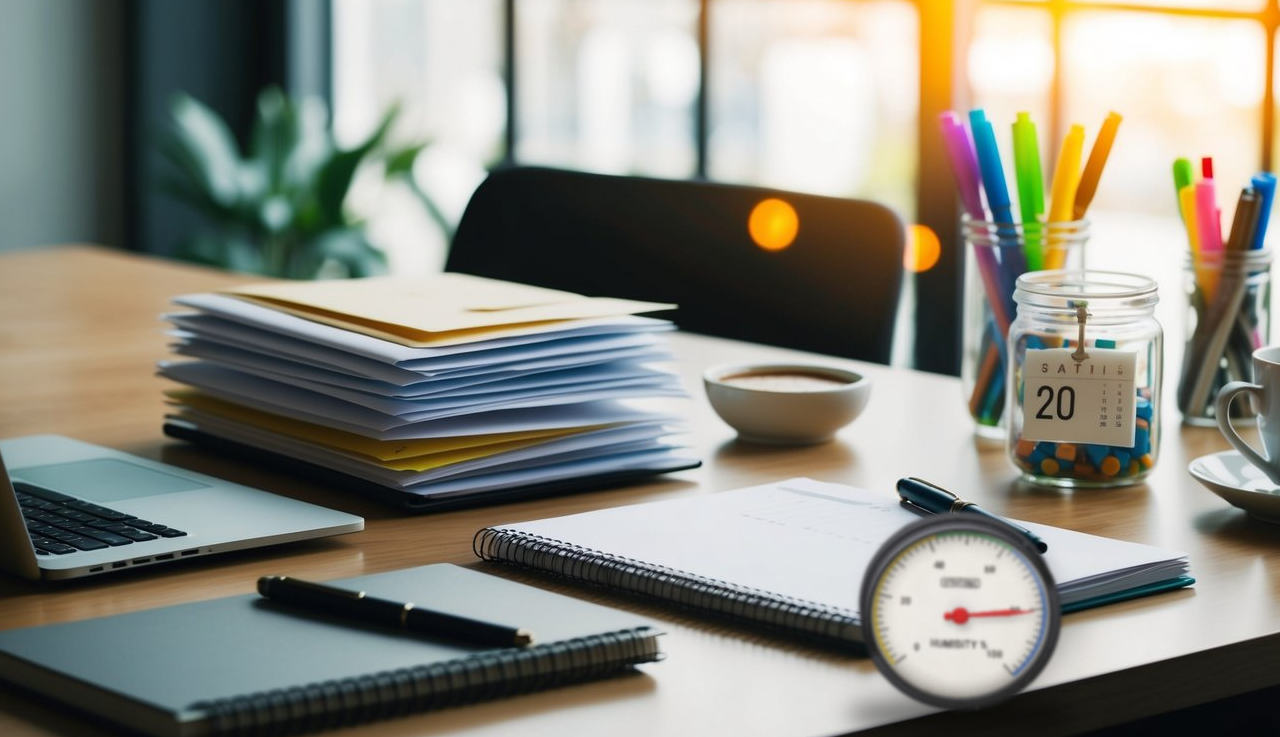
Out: 80,%
